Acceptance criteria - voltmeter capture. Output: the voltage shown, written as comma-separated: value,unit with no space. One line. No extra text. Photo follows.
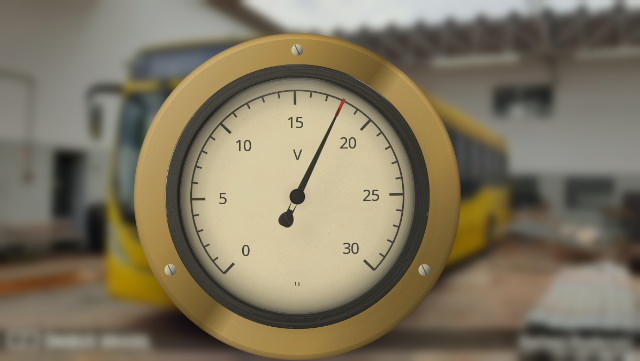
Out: 18,V
